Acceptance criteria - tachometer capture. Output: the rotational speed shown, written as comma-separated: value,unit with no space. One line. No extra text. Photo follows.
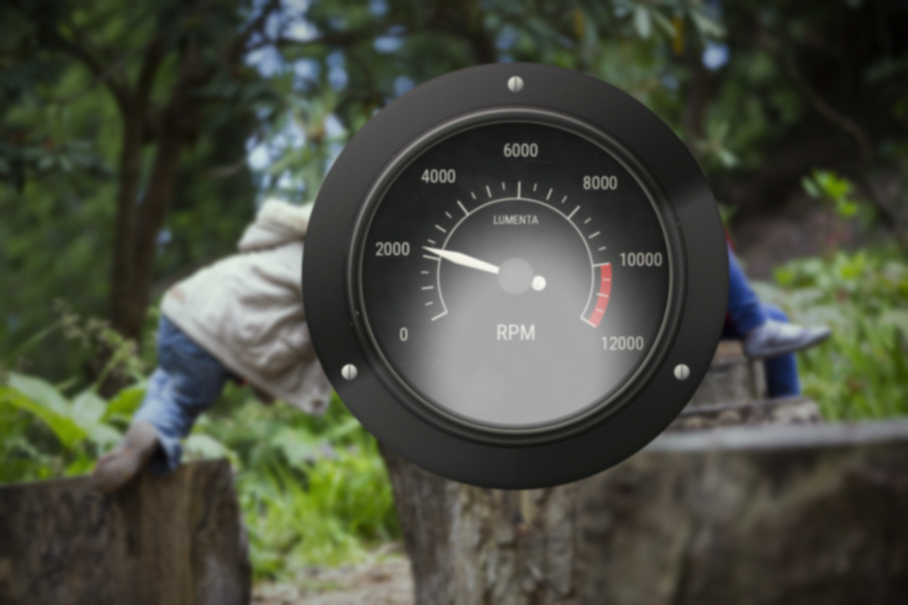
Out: 2250,rpm
